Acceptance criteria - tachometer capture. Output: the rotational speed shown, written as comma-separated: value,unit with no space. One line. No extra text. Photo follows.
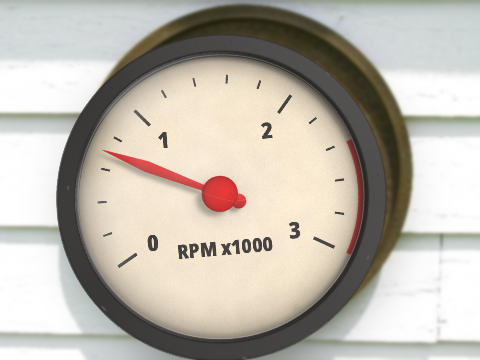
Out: 700,rpm
